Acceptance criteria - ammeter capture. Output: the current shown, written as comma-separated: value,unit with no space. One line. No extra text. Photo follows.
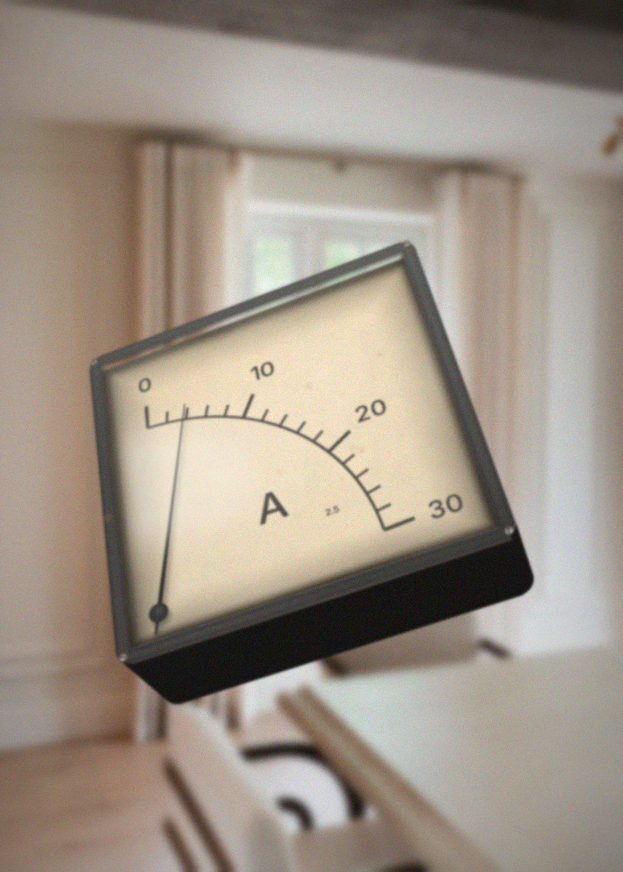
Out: 4,A
